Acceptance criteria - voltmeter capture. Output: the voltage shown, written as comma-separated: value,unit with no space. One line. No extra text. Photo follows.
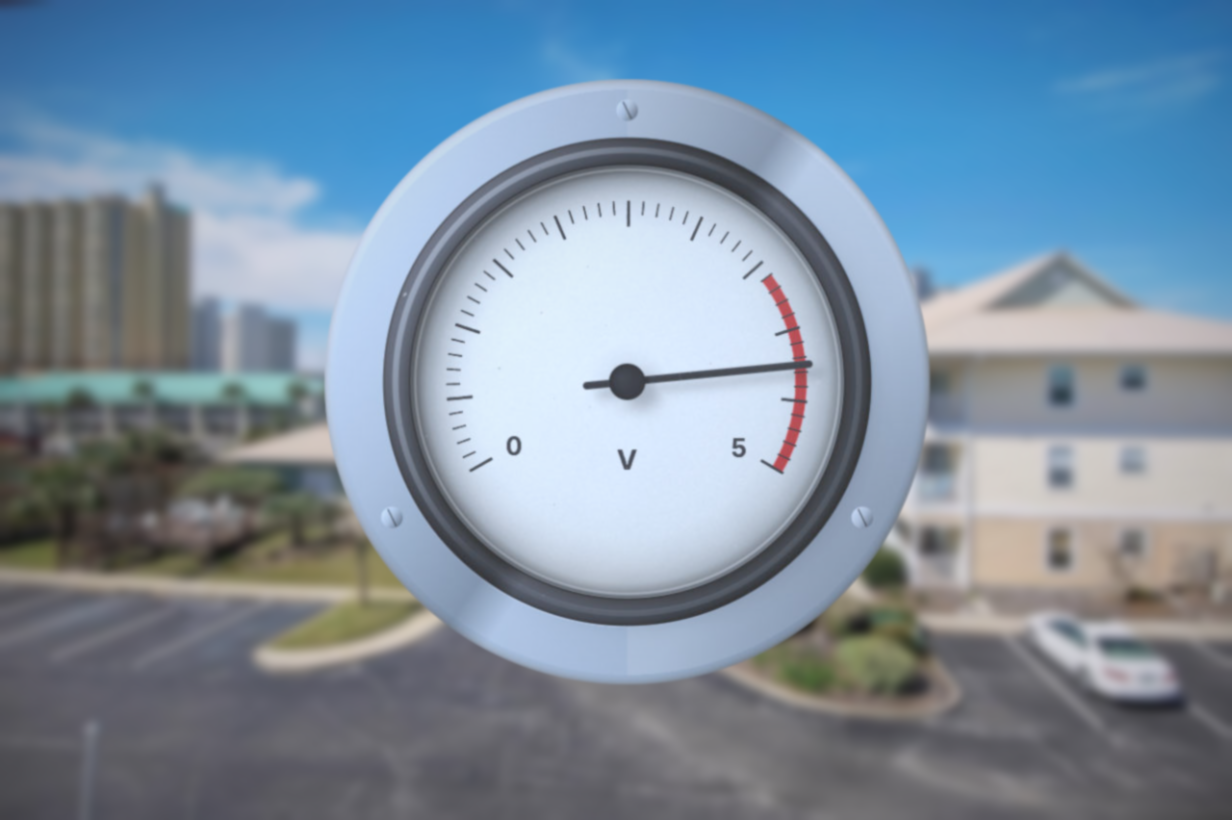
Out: 4.25,V
